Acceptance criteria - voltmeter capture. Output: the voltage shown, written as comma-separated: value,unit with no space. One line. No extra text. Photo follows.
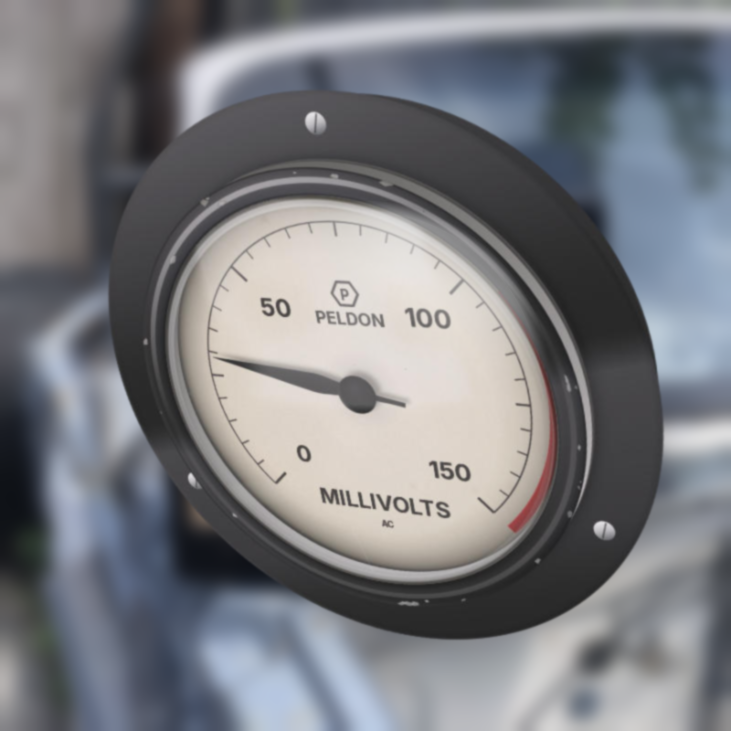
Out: 30,mV
